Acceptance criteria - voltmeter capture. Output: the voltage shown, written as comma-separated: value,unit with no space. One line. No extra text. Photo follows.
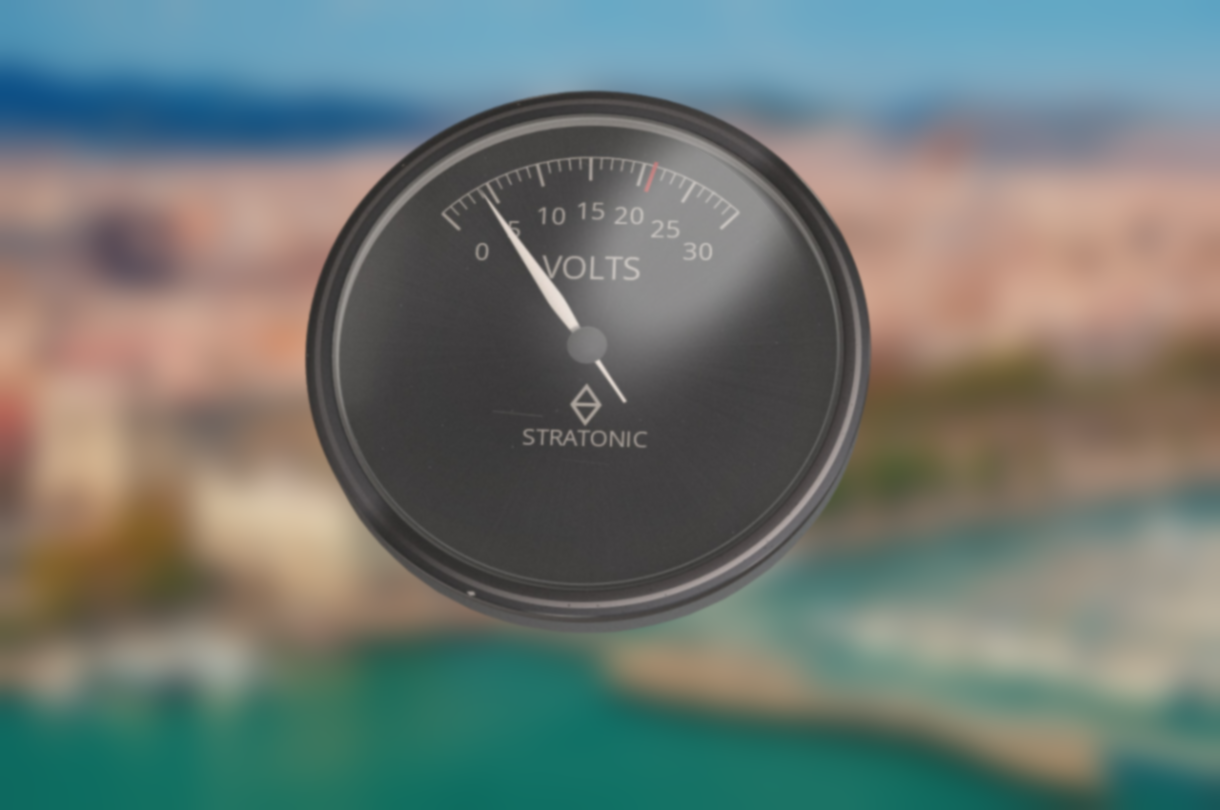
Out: 4,V
